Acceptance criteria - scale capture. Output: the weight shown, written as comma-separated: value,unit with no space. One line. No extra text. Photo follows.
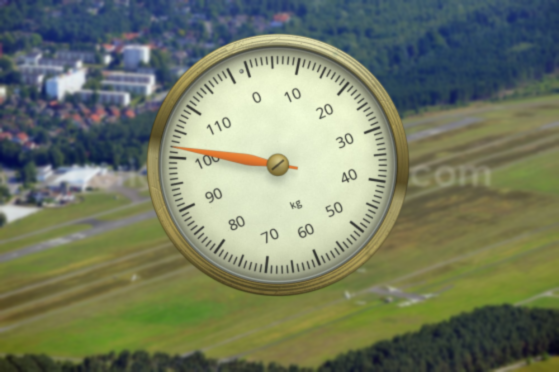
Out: 102,kg
